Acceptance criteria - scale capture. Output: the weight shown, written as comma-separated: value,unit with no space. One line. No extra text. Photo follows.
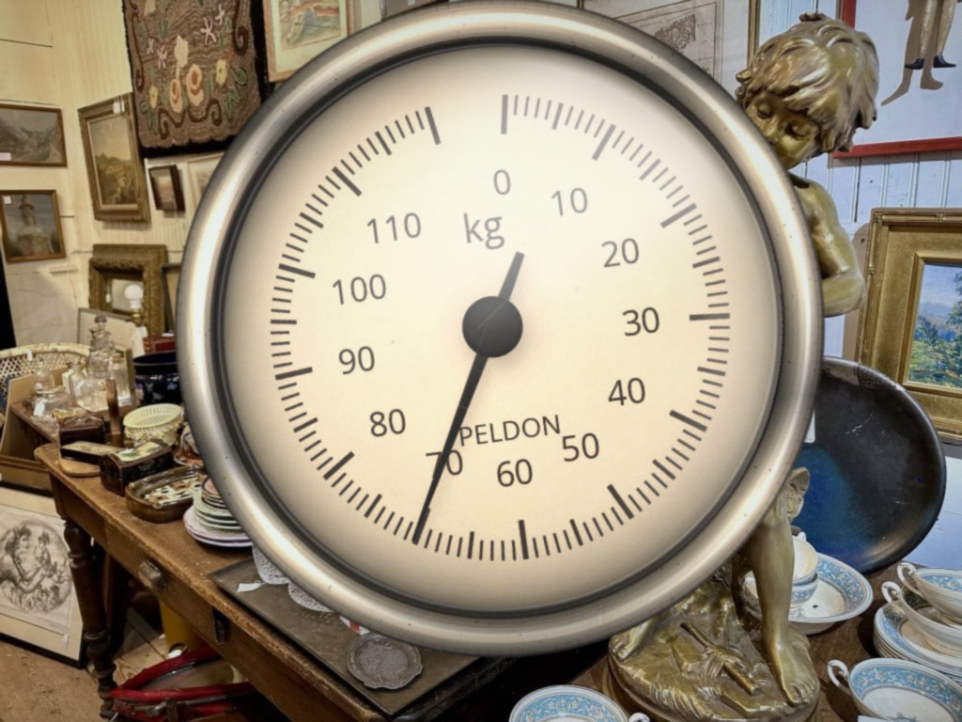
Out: 70,kg
